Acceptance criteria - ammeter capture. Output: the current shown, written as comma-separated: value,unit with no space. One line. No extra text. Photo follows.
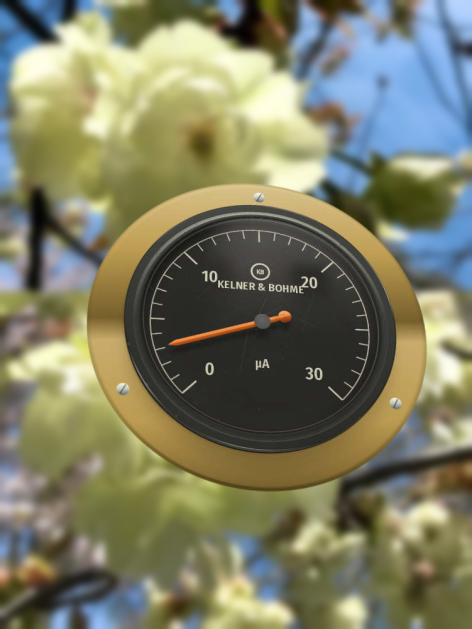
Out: 3,µA
